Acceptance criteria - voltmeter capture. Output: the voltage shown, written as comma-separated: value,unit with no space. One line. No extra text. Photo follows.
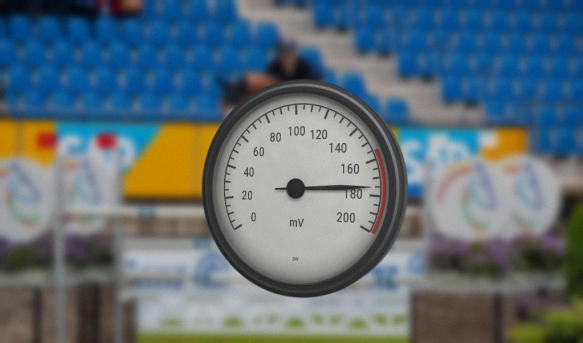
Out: 175,mV
